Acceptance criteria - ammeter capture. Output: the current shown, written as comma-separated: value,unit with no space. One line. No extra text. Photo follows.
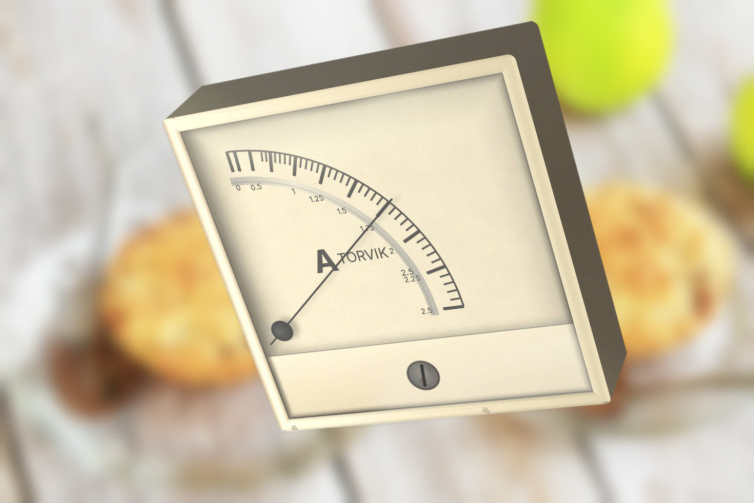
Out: 1.75,A
